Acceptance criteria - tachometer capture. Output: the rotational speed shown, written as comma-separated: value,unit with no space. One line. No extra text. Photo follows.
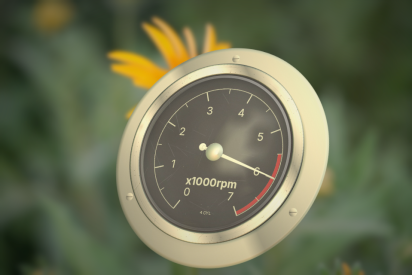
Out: 6000,rpm
